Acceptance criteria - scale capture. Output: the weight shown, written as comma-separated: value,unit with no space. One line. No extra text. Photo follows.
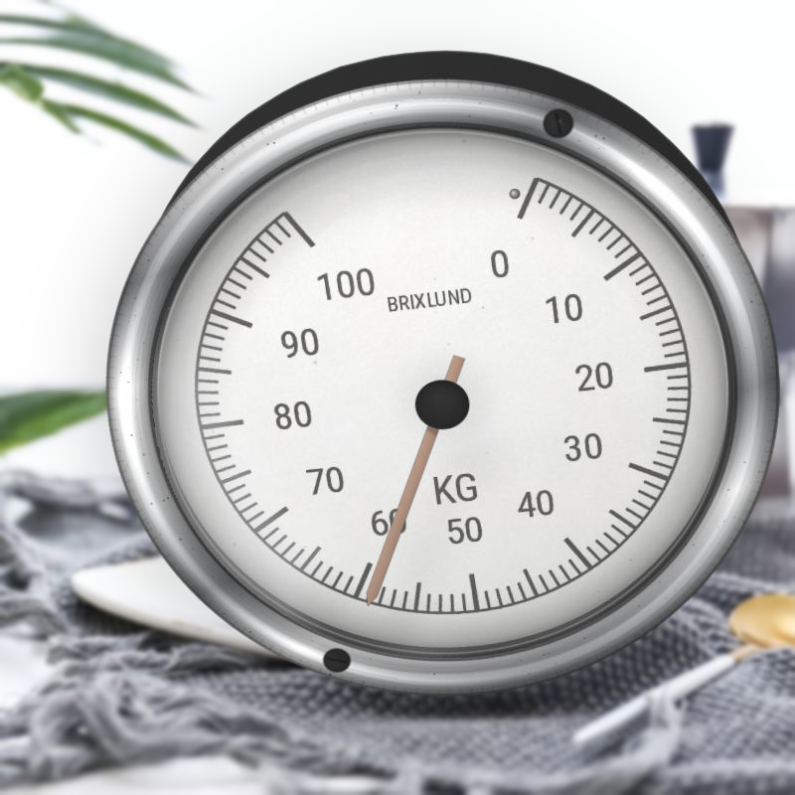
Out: 59,kg
